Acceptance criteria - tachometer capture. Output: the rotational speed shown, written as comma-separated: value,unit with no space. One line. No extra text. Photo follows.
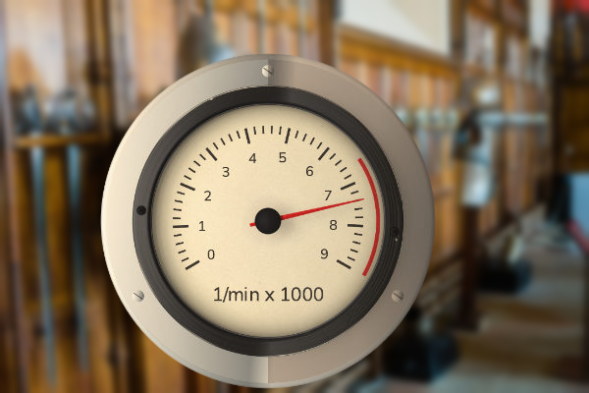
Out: 7400,rpm
